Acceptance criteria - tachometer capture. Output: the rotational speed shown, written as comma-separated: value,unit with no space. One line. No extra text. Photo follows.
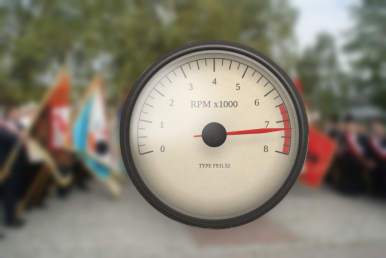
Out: 7250,rpm
